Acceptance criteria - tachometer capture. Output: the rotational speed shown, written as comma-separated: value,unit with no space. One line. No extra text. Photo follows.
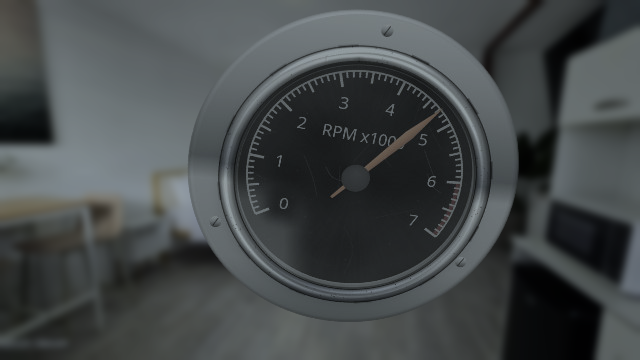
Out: 4700,rpm
